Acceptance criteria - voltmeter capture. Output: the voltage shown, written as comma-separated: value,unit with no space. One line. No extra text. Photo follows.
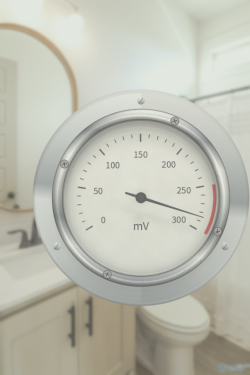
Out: 285,mV
